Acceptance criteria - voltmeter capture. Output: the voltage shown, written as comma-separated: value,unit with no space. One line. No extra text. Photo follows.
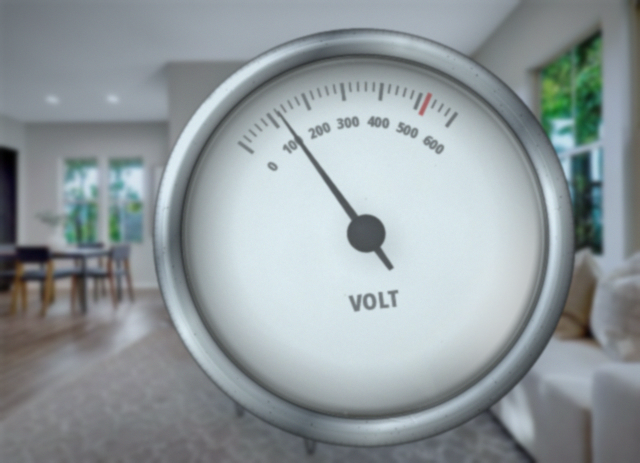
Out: 120,V
